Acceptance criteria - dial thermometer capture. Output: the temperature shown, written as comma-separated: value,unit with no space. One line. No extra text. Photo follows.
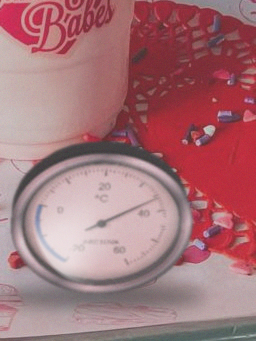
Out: 35,°C
